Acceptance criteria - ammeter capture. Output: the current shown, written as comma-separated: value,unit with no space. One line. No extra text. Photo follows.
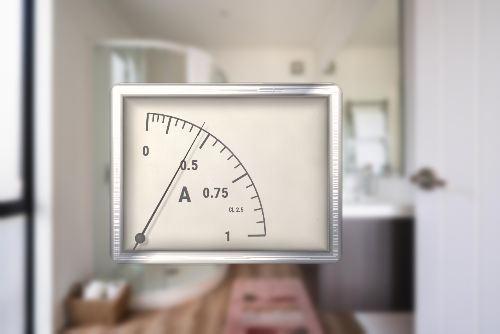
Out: 0.45,A
